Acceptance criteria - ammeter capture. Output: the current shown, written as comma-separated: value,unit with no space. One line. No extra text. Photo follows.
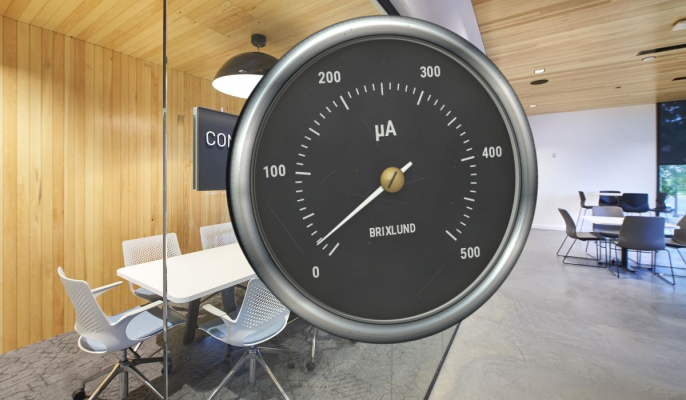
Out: 20,µA
